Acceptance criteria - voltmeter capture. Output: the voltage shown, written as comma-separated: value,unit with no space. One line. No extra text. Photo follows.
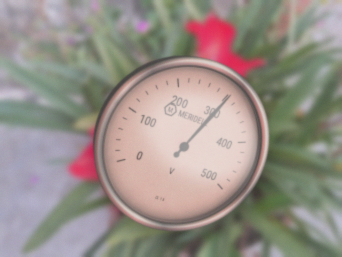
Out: 300,V
